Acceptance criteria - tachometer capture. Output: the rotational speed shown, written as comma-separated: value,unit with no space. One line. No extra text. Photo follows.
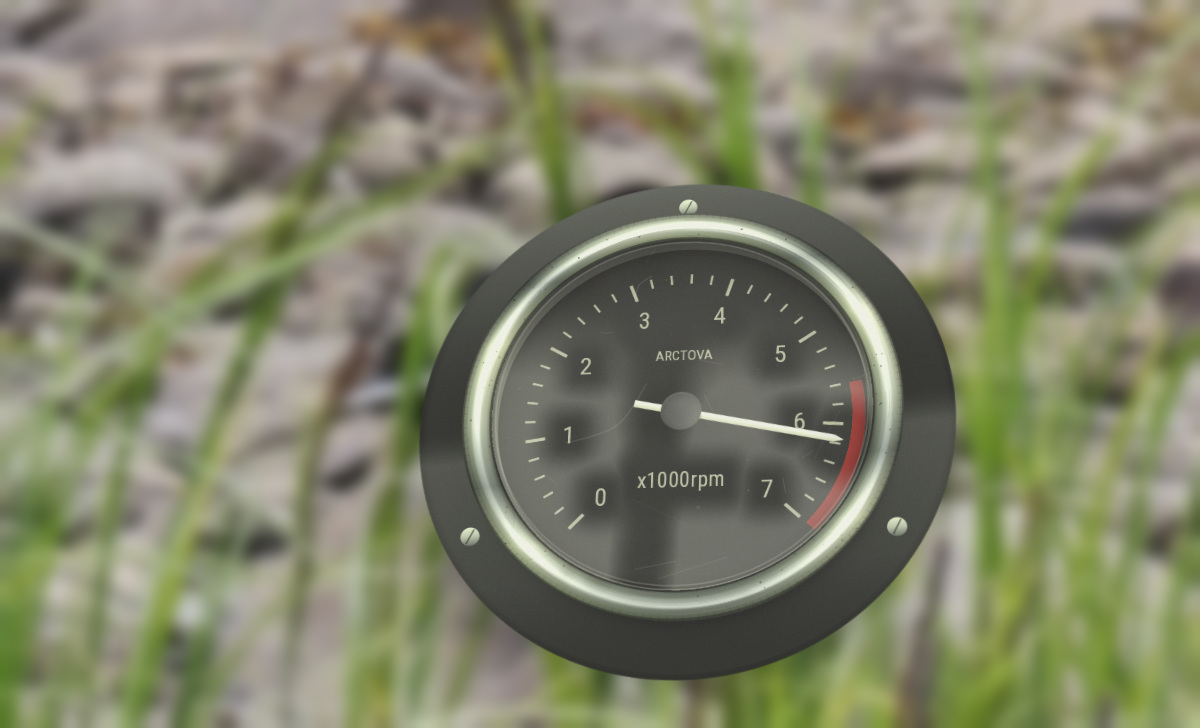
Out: 6200,rpm
